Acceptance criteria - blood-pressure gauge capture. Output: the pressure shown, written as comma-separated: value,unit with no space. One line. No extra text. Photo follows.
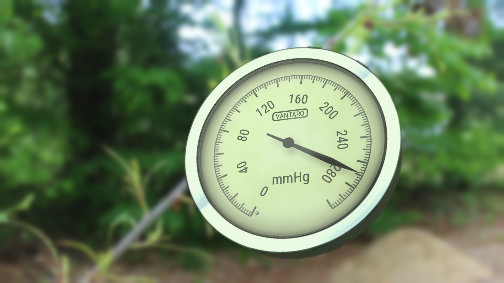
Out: 270,mmHg
